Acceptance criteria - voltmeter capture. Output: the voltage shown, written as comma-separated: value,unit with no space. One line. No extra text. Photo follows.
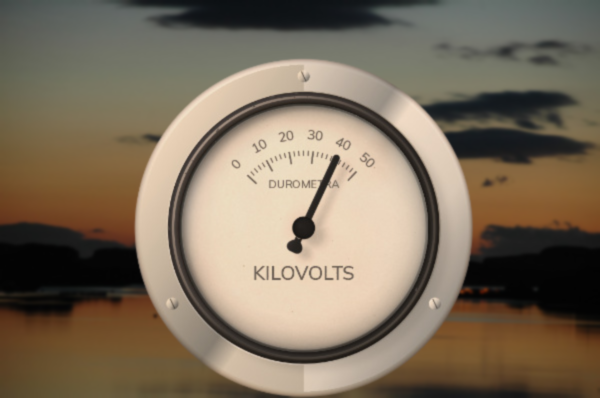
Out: 40,kV
